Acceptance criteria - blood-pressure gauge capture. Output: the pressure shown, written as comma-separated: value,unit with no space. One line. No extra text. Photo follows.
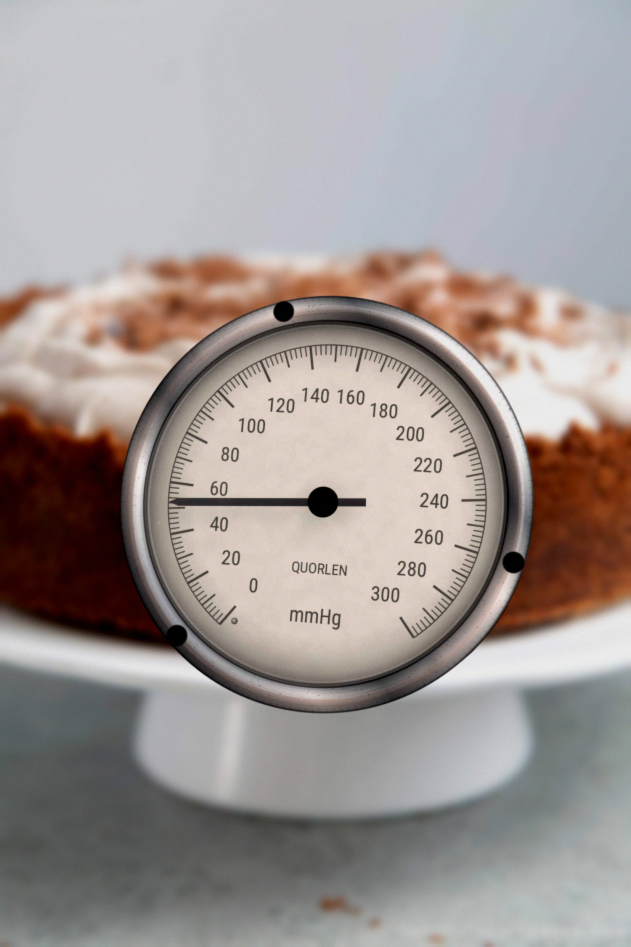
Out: 52,mmHg
